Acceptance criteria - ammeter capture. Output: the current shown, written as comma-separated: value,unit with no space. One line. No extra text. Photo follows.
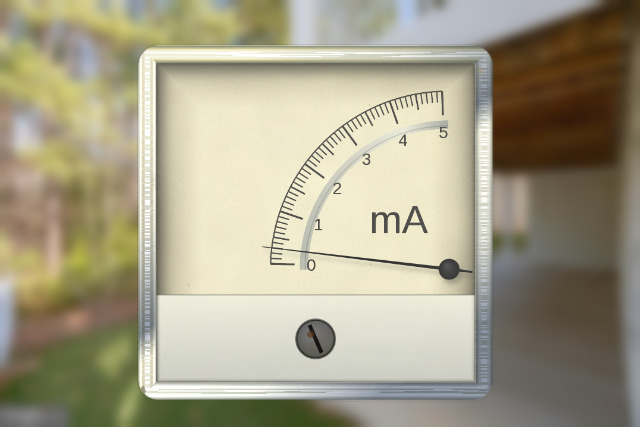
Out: 0.3,mA
